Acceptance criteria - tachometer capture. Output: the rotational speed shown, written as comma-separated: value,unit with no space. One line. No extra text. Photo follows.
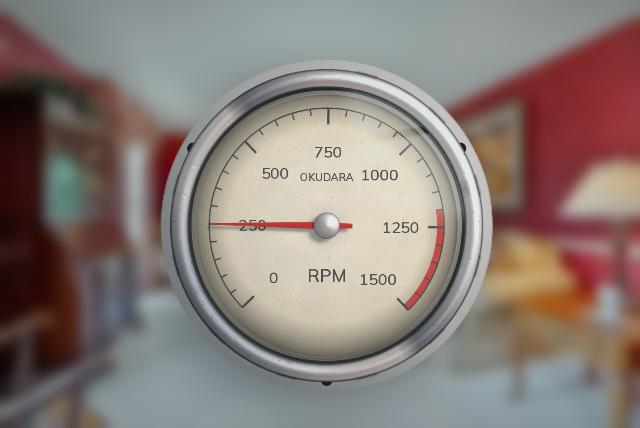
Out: 250,rpm
